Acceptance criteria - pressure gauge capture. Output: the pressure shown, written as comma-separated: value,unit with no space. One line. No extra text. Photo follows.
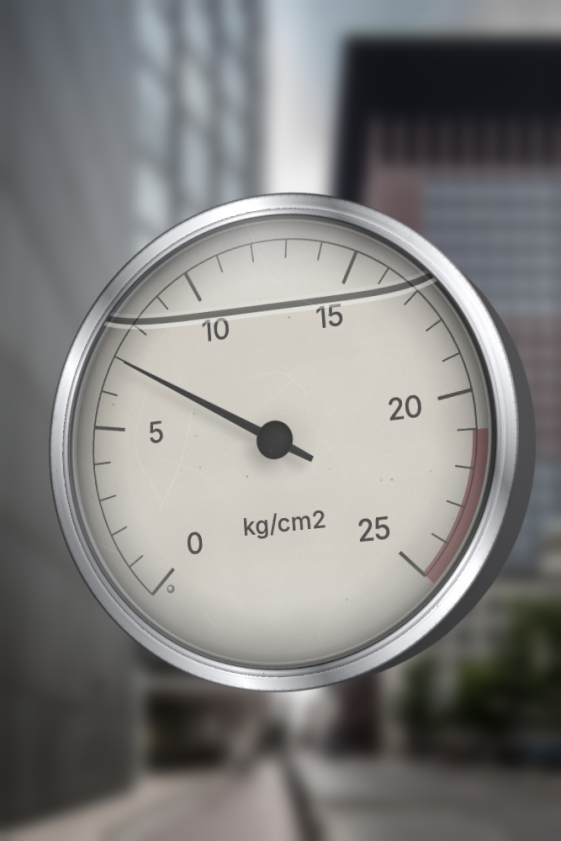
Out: 7,kg/cm²
